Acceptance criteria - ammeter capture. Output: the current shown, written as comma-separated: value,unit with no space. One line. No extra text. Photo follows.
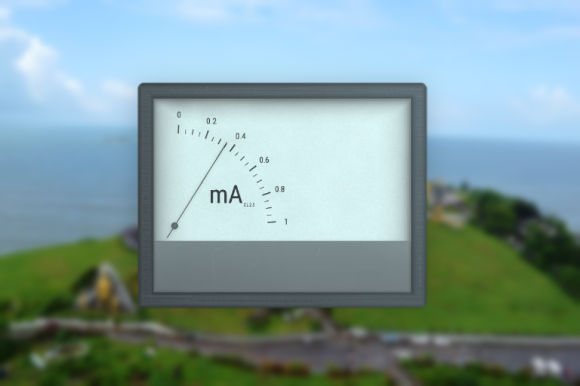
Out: 0.35,mA
